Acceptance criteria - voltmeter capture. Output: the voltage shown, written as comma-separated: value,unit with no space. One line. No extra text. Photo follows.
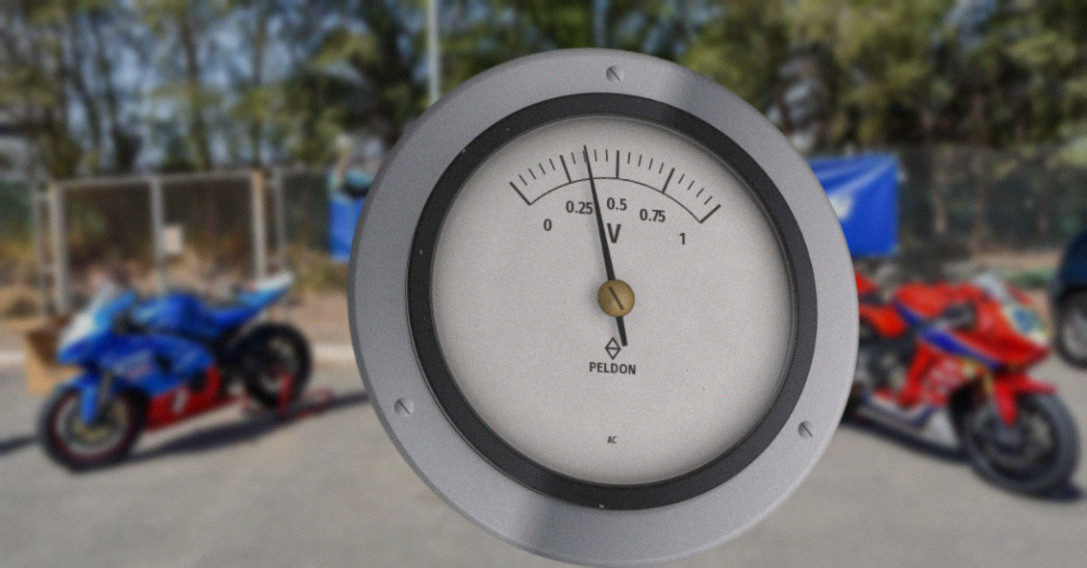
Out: 0.35,V
